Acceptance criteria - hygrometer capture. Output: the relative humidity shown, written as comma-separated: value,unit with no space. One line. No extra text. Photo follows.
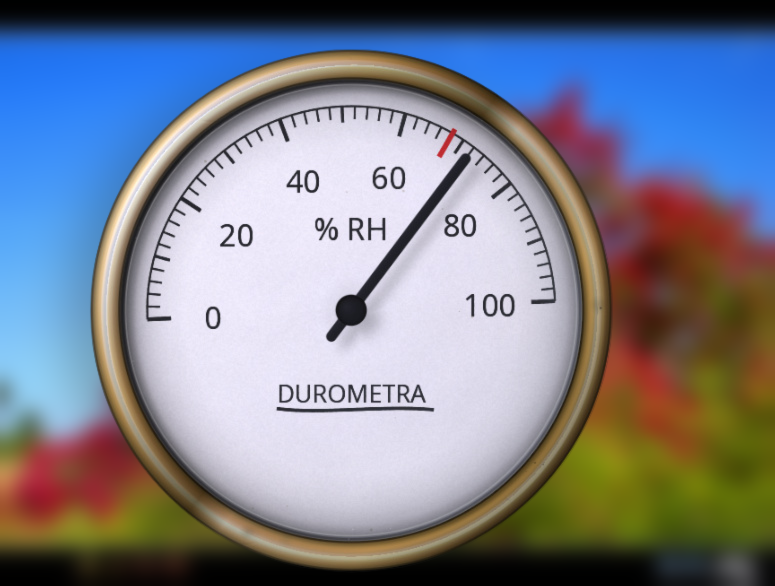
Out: 72,%
